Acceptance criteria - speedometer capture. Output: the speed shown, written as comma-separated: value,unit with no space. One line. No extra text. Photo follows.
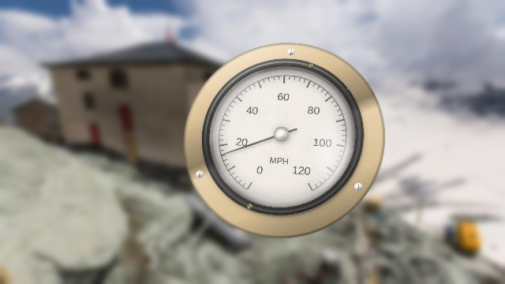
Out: 16,mph
